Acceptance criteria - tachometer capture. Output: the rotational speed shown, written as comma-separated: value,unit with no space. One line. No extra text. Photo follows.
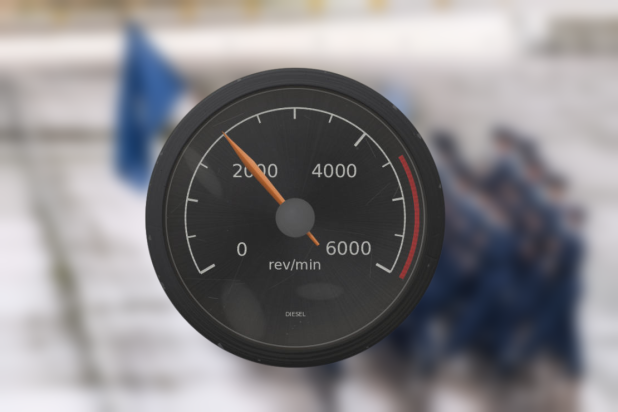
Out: 2000,rpm
